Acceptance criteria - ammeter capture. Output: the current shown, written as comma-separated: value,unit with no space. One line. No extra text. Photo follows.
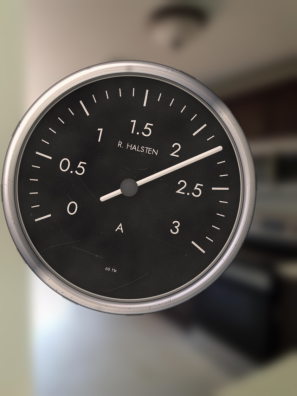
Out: 2.2,A
